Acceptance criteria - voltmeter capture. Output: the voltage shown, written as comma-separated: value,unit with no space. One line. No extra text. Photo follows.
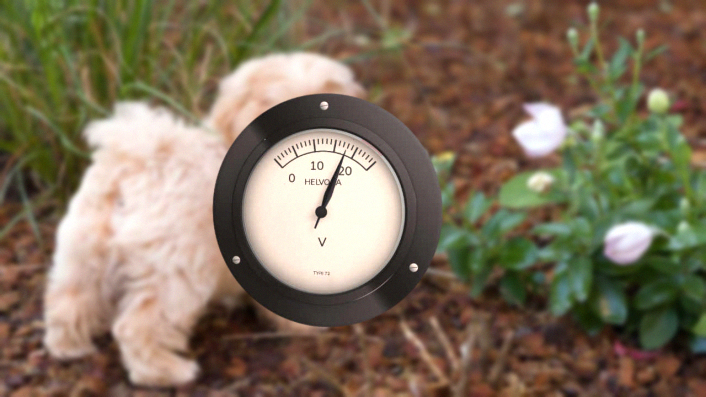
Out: 18,V
